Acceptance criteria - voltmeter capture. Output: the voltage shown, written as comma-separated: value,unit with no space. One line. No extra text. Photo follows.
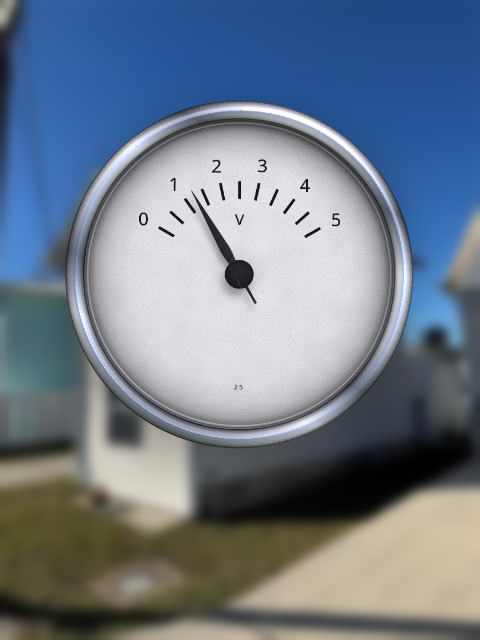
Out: 1.25,V
